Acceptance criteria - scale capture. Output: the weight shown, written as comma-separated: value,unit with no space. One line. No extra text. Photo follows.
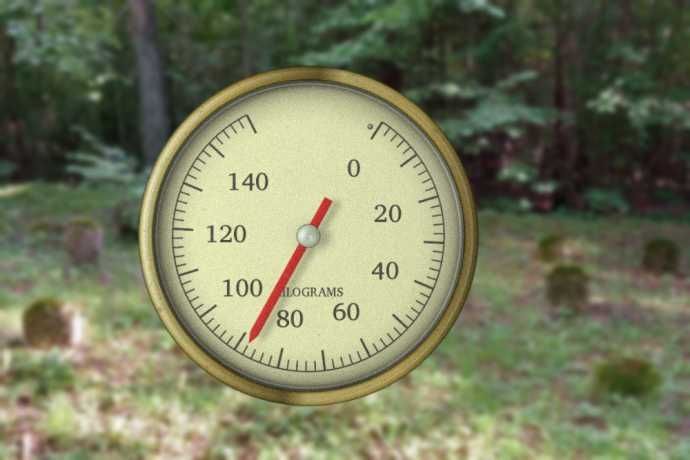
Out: 88,kg
